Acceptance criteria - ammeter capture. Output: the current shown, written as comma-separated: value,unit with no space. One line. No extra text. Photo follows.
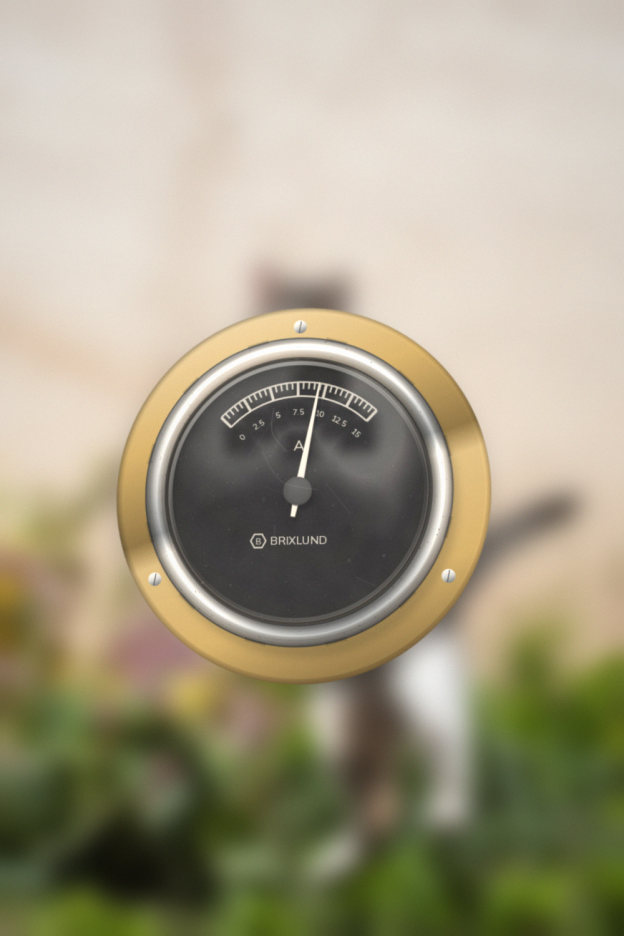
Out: 9.5,A
